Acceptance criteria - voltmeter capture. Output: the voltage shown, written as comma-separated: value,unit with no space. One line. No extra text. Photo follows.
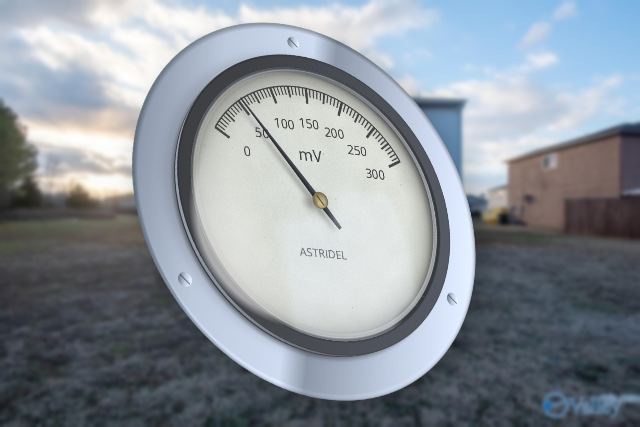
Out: 50,mV
